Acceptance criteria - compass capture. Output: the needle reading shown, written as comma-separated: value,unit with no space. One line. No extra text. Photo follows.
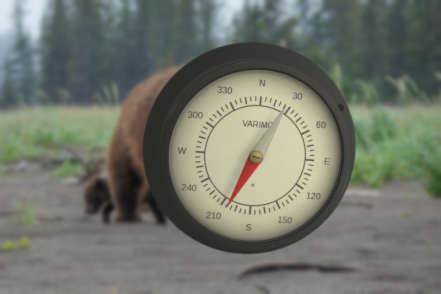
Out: 205,°
